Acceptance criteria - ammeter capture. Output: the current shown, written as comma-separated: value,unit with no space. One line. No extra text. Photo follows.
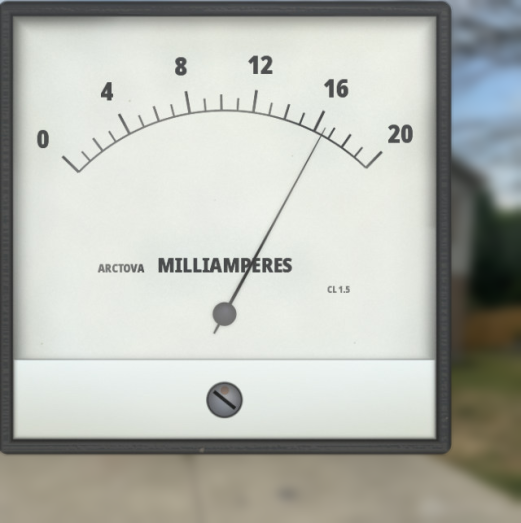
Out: 16.5,mA
